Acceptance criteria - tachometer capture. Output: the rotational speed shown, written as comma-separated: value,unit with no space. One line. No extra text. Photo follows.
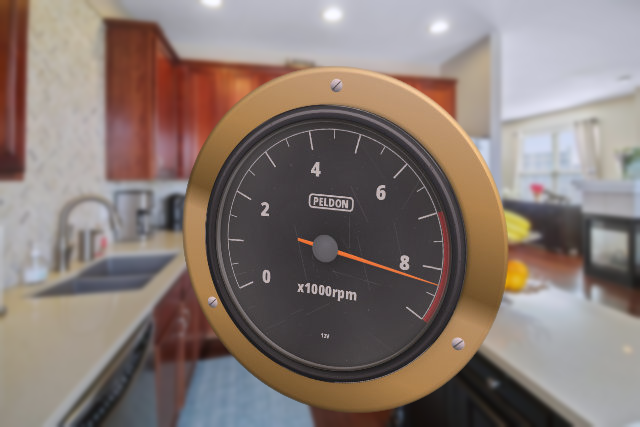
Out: 8250,rpm
